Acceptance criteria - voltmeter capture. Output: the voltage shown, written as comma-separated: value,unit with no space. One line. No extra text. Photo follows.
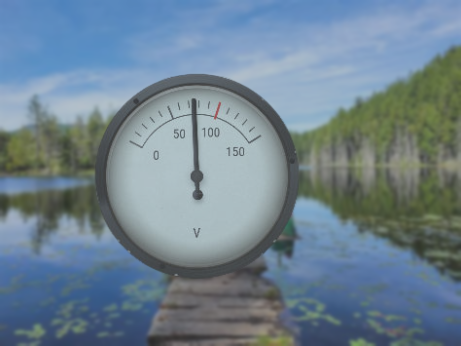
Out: 75,V
